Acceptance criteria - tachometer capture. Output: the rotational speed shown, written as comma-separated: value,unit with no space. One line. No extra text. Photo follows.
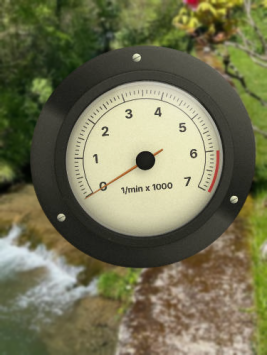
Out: 0,rpm
